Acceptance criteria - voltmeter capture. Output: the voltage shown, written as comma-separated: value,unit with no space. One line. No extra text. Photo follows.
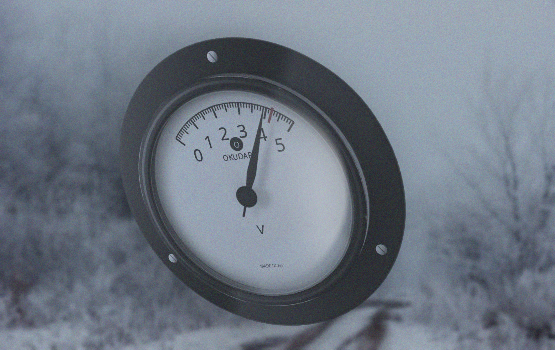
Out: 4,V
